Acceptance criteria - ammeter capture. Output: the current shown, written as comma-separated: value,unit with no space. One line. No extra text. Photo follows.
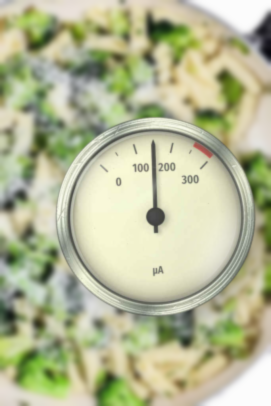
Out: 150,µA
